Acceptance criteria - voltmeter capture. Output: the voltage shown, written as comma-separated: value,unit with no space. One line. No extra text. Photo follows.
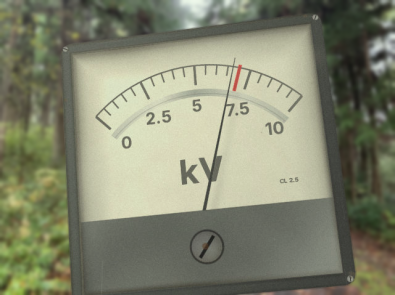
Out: 6.75,kV
